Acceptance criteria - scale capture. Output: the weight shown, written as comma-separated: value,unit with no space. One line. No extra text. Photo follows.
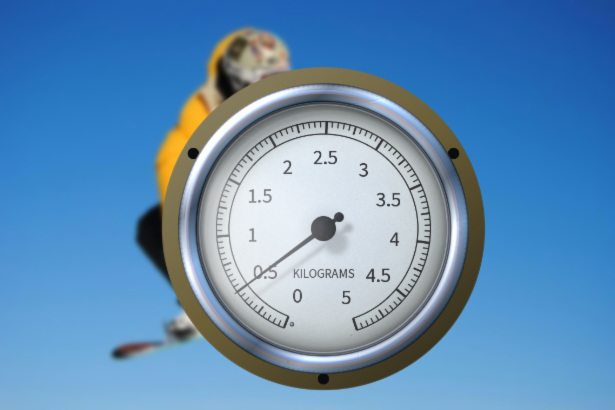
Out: 0.5,kg
